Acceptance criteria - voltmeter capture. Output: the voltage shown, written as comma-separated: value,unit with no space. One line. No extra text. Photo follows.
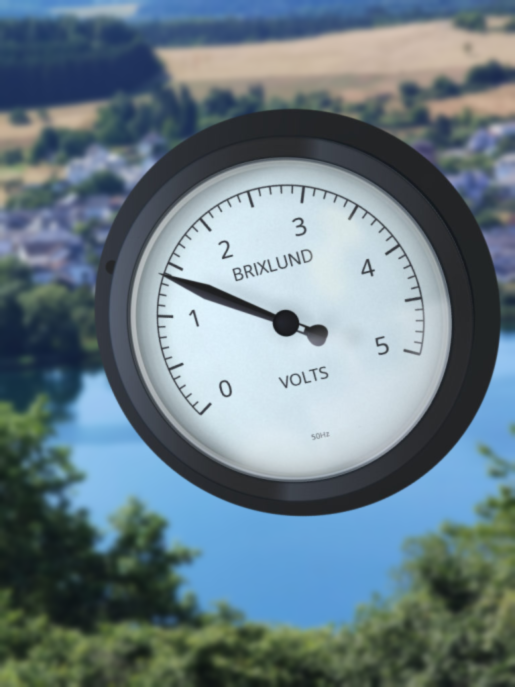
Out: 1.4,V
